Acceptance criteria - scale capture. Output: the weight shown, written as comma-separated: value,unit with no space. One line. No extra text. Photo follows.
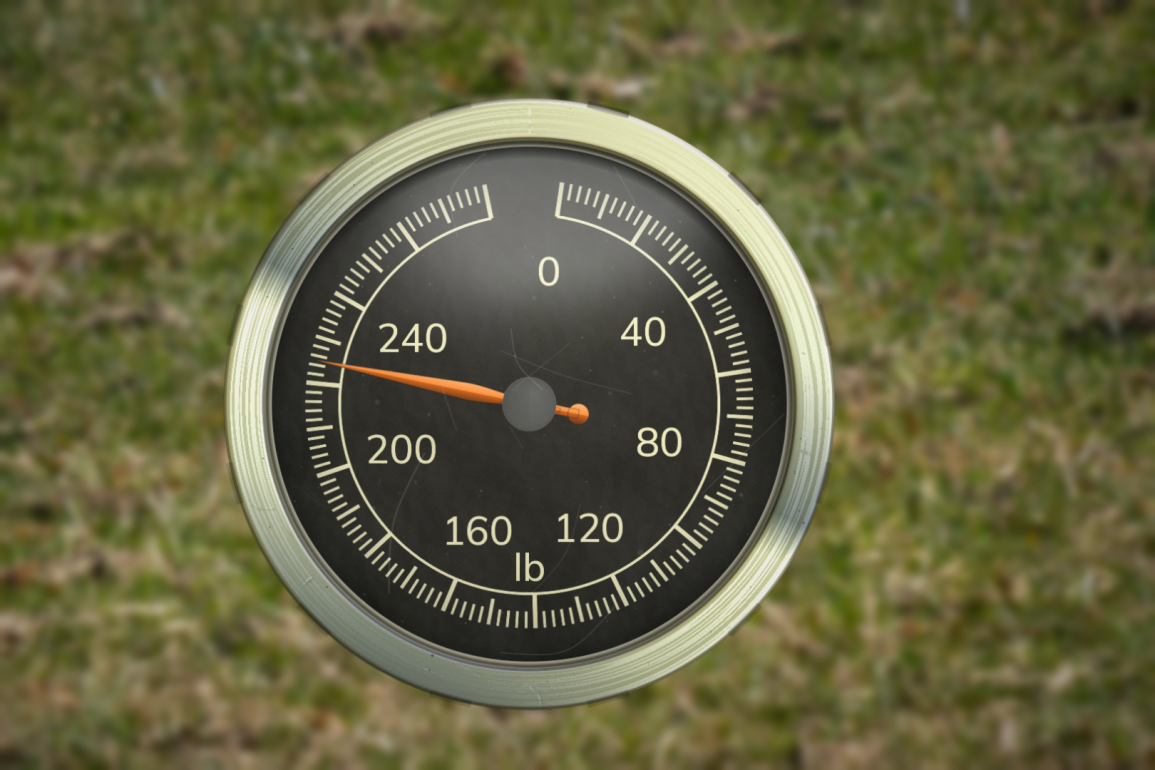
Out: 225,lb
